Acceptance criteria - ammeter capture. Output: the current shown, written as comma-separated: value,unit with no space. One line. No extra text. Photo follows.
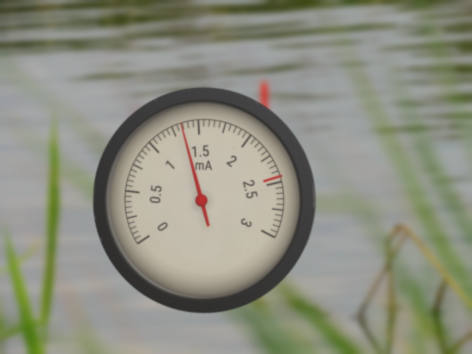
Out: 1.35,mA
